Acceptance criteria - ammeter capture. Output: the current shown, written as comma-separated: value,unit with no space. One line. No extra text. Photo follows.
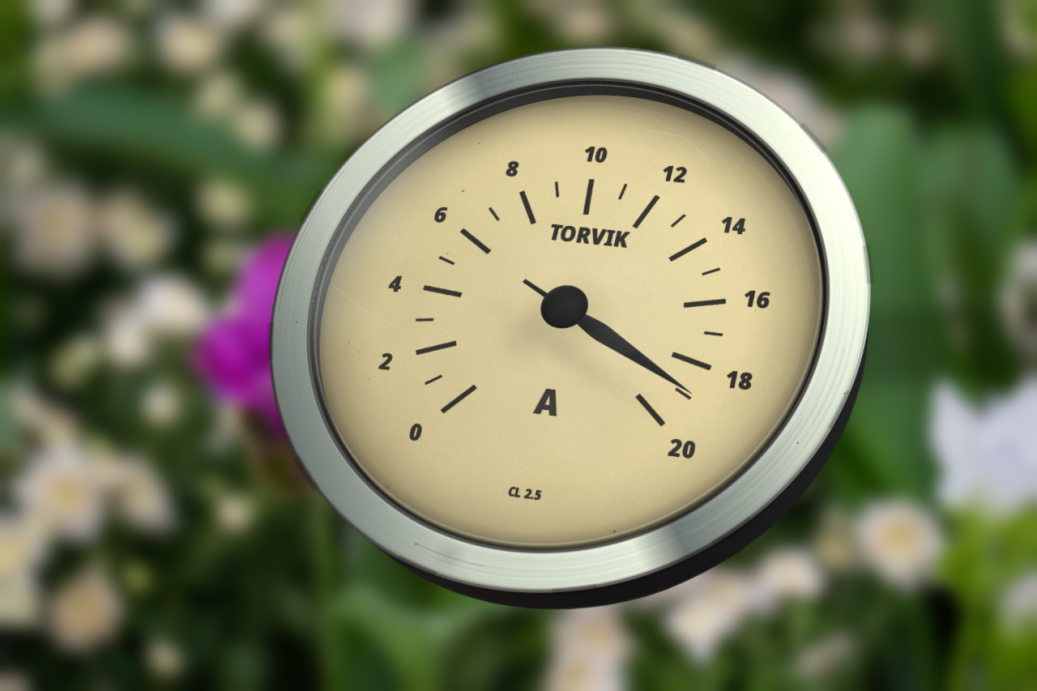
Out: 19,A
